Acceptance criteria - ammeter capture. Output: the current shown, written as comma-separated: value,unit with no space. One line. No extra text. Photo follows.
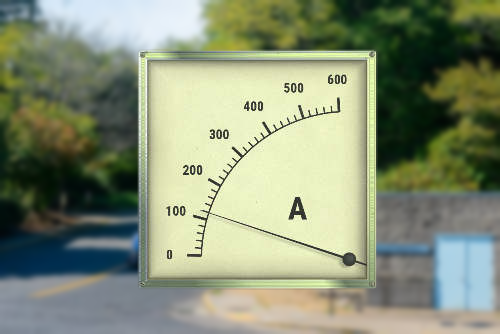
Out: 120,A
